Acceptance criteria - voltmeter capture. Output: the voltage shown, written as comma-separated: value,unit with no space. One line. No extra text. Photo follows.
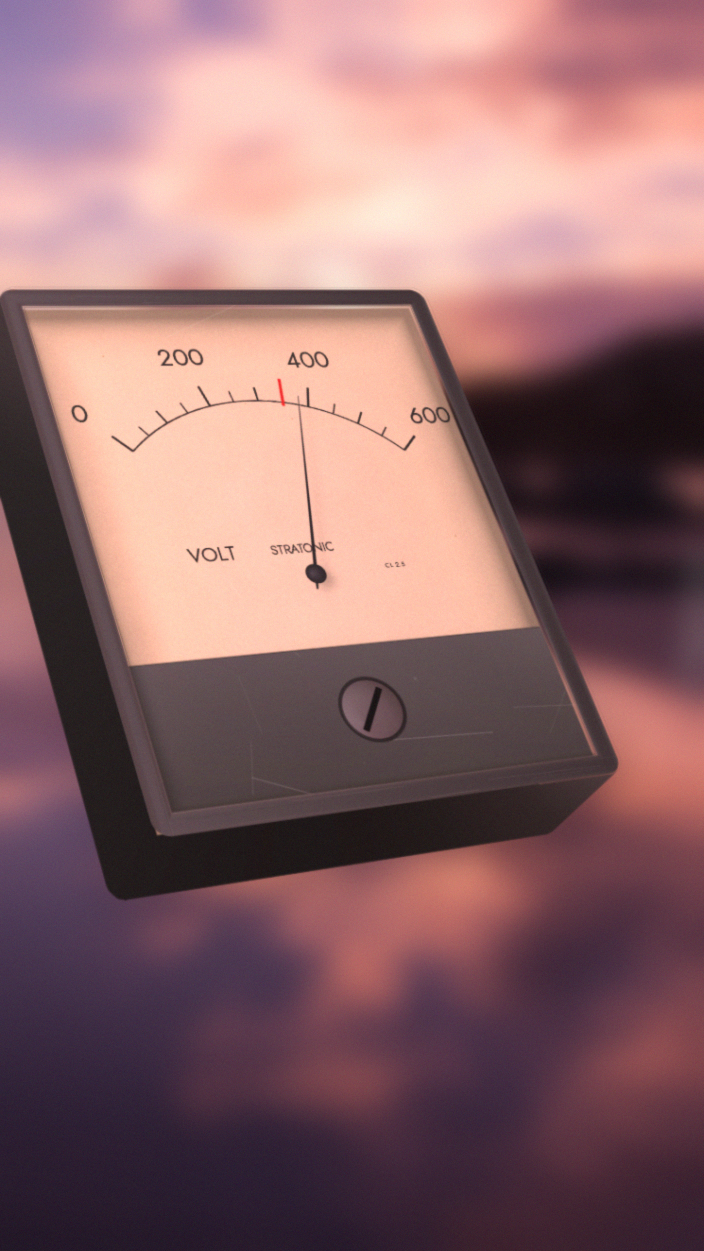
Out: 375,V
